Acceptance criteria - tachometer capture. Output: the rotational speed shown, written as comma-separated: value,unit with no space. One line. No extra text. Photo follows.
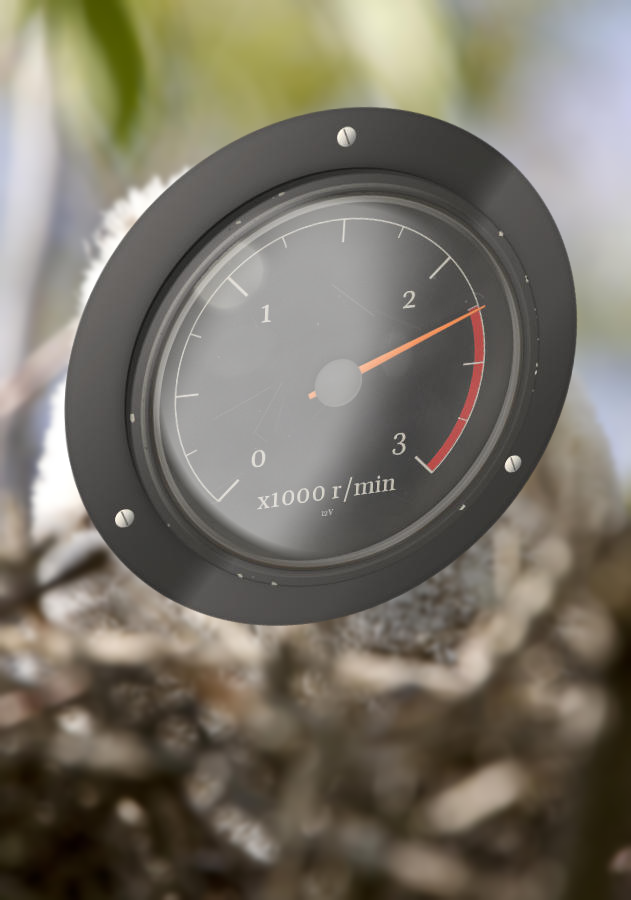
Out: 2250,rpm
